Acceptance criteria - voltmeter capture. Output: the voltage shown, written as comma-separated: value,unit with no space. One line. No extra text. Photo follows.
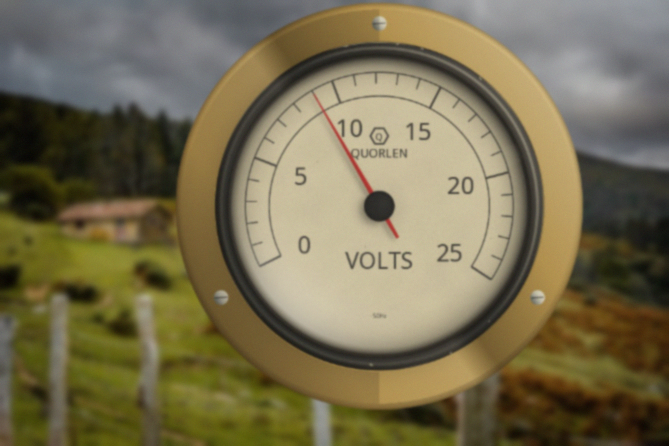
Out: 9,V
